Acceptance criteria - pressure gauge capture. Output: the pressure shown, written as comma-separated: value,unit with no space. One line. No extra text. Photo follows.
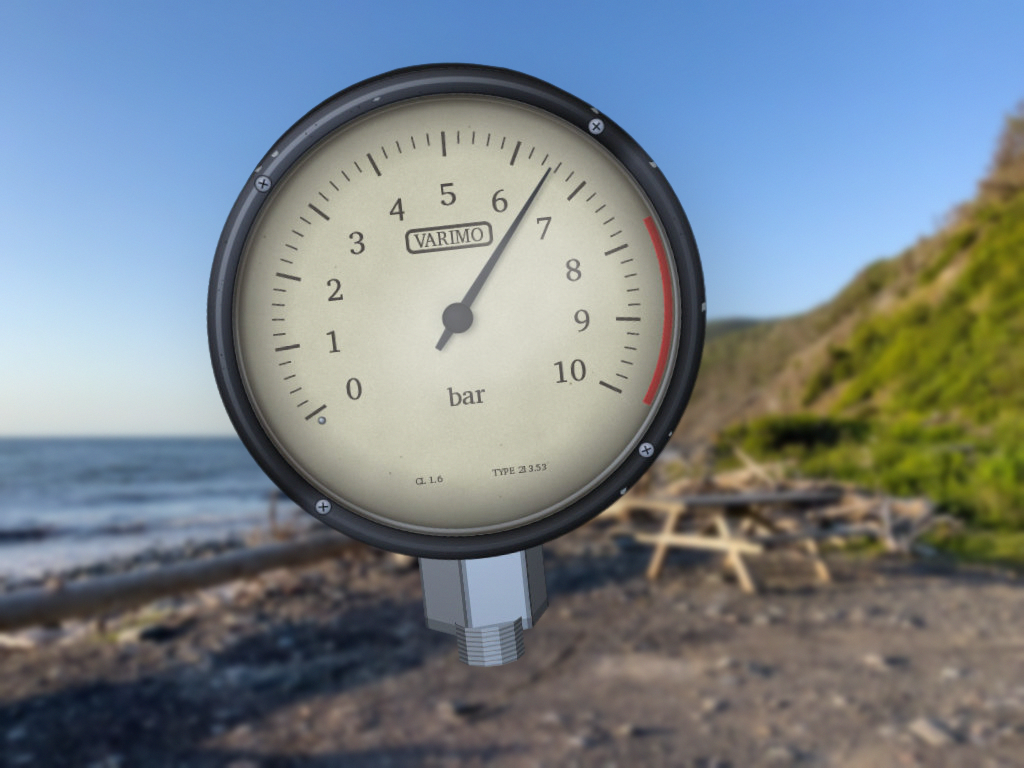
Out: 6.5,bar
